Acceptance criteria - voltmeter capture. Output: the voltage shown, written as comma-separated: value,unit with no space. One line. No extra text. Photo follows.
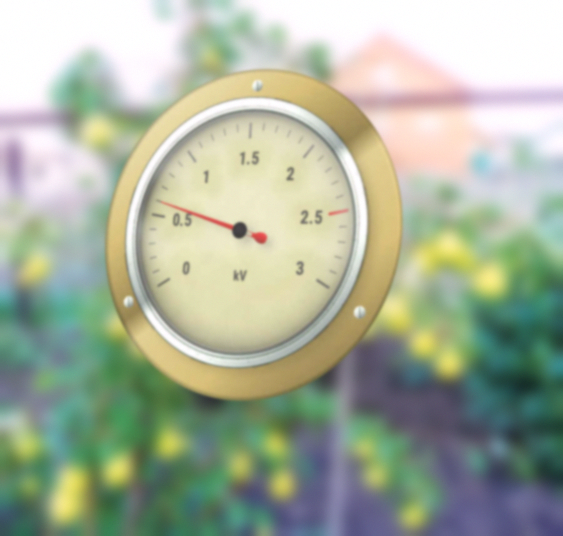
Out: 0.6,kV
